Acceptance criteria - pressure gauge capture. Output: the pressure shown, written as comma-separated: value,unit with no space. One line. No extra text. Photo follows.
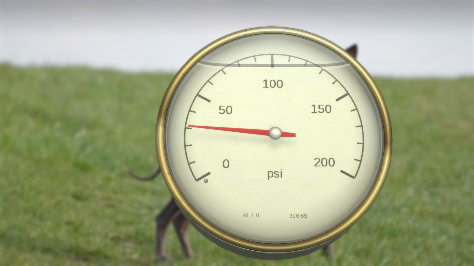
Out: 30,psi
